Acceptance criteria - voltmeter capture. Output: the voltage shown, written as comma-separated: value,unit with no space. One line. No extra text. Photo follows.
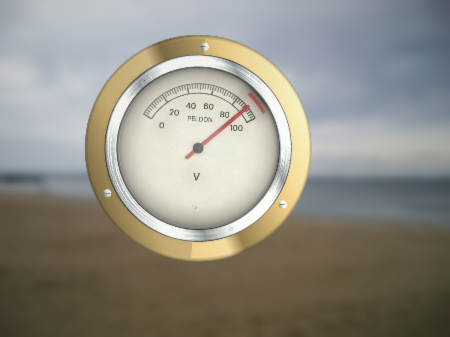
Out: 90,V
